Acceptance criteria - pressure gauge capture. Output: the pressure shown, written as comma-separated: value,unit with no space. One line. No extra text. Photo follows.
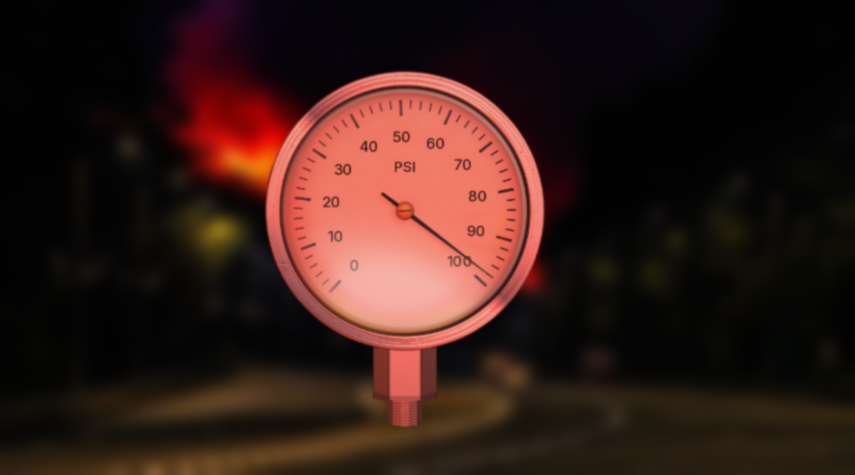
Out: 98,psi
